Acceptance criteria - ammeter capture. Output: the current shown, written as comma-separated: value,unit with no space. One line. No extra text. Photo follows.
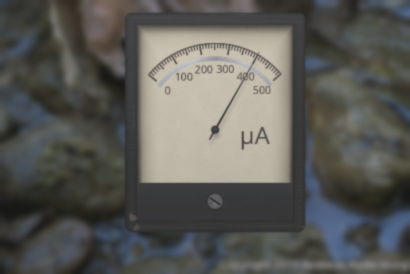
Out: 400,µA
